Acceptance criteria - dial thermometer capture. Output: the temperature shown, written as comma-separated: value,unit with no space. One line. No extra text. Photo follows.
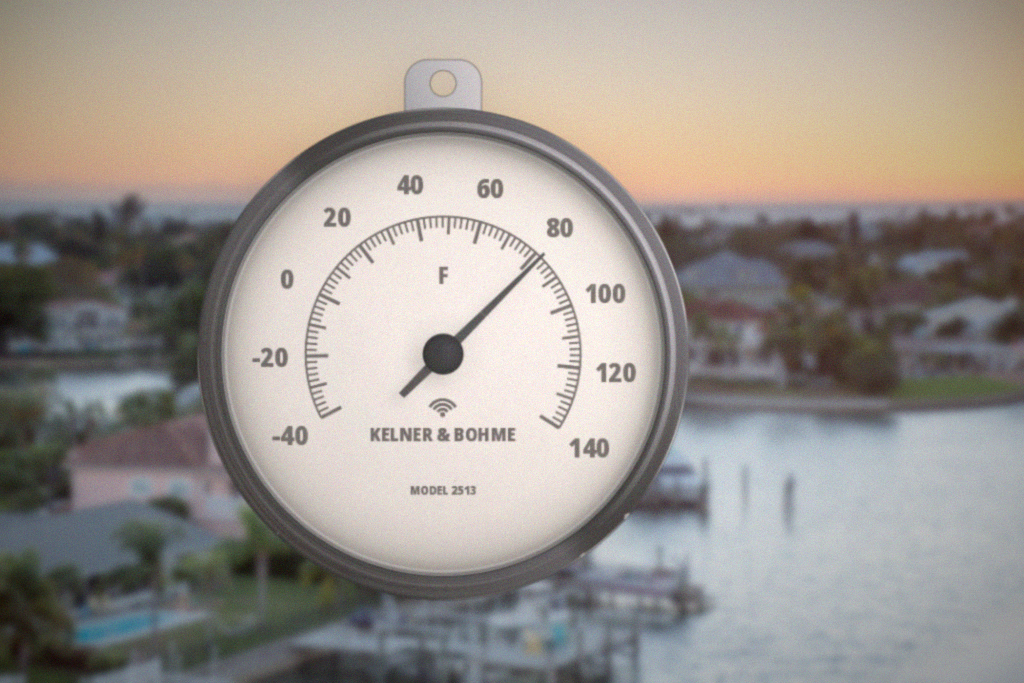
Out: 82,°F
